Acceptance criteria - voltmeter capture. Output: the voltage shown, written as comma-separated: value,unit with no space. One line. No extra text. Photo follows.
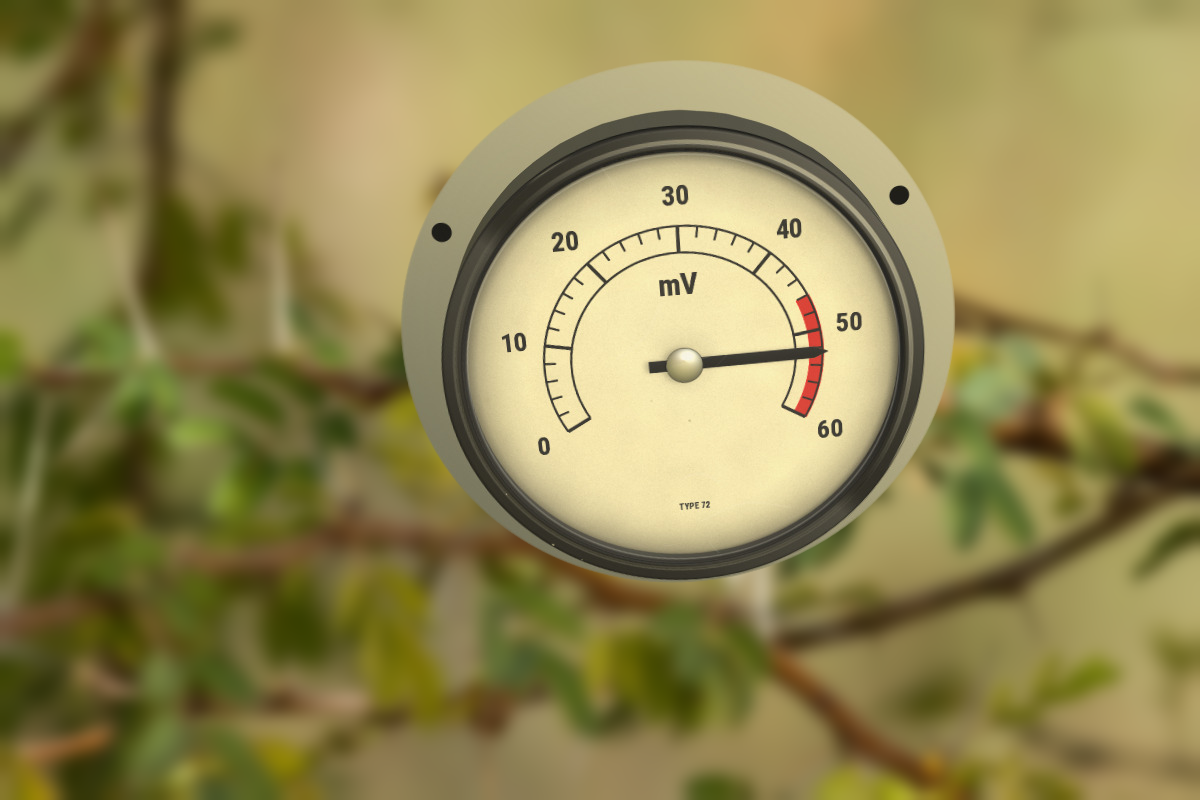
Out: 52,mV
